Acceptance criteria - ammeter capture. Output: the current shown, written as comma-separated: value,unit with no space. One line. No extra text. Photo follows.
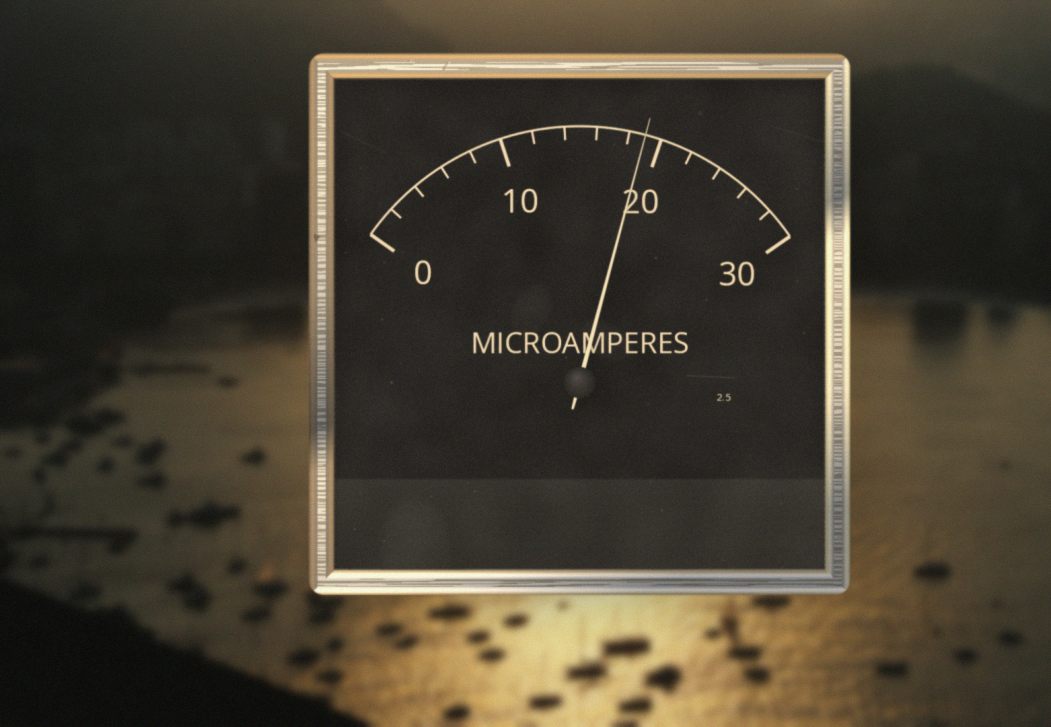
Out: 19,µA
